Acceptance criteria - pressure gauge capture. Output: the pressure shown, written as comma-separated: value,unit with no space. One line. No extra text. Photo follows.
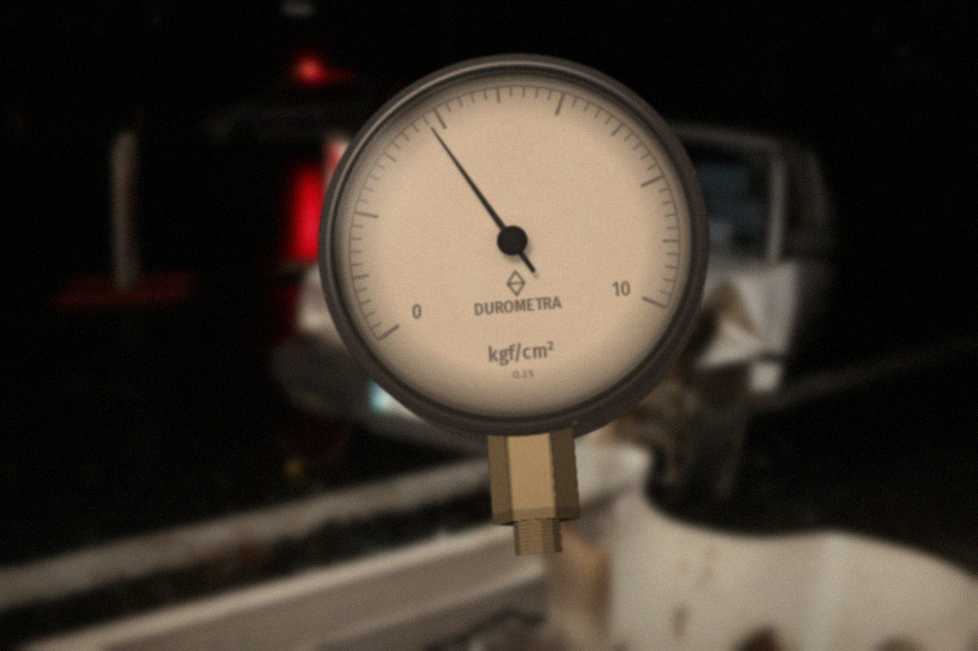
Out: 3.8,kg/cm²
